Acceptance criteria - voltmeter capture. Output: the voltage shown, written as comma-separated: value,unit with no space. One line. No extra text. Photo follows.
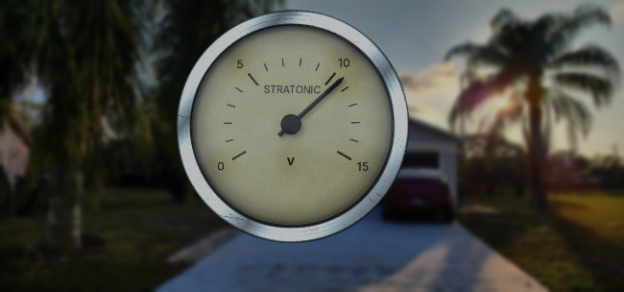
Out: 10.5,V
